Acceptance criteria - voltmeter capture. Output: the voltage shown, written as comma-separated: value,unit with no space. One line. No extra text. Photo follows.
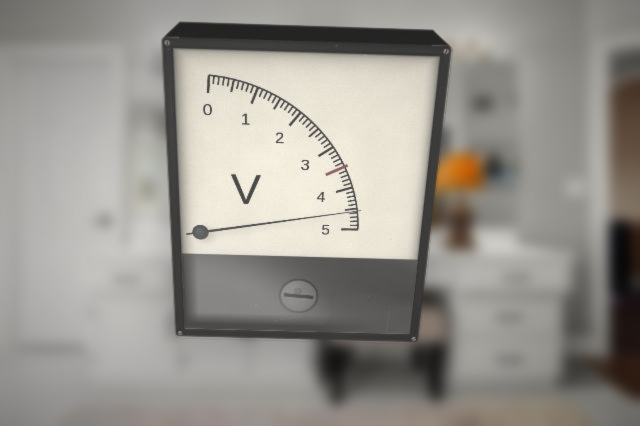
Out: 4.5,V
